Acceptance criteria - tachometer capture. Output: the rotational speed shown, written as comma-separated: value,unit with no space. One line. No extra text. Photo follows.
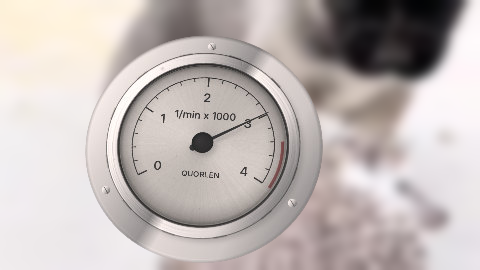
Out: 3000,rpm
